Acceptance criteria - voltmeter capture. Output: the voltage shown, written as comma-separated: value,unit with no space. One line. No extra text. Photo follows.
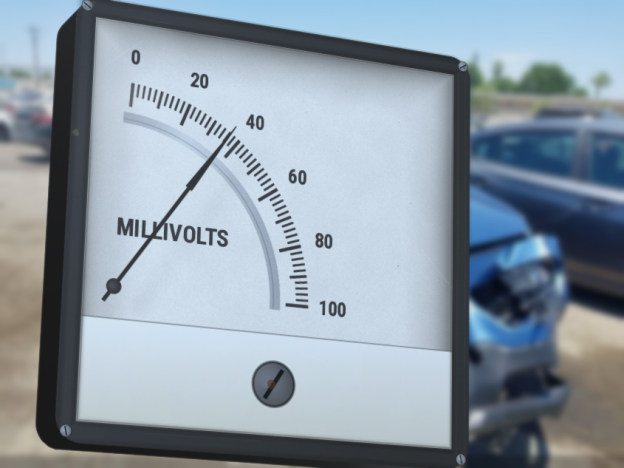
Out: 36,mV
